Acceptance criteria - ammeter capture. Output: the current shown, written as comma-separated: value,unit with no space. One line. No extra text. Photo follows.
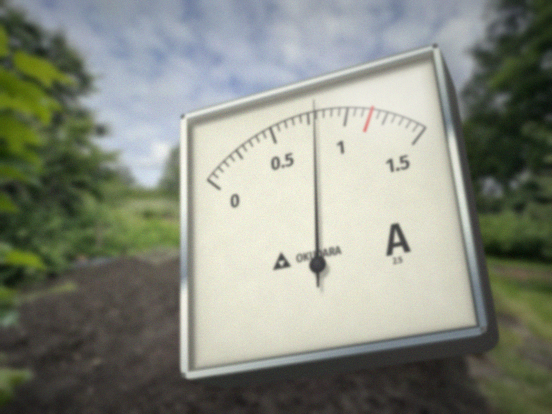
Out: 0.8,A
